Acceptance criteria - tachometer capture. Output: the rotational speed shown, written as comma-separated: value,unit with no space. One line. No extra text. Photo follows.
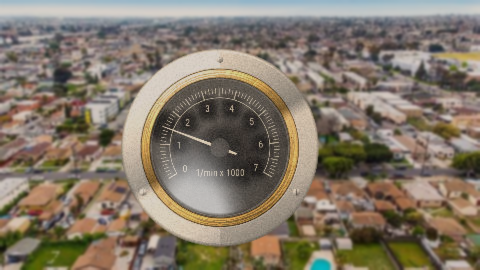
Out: 1500,rpm
